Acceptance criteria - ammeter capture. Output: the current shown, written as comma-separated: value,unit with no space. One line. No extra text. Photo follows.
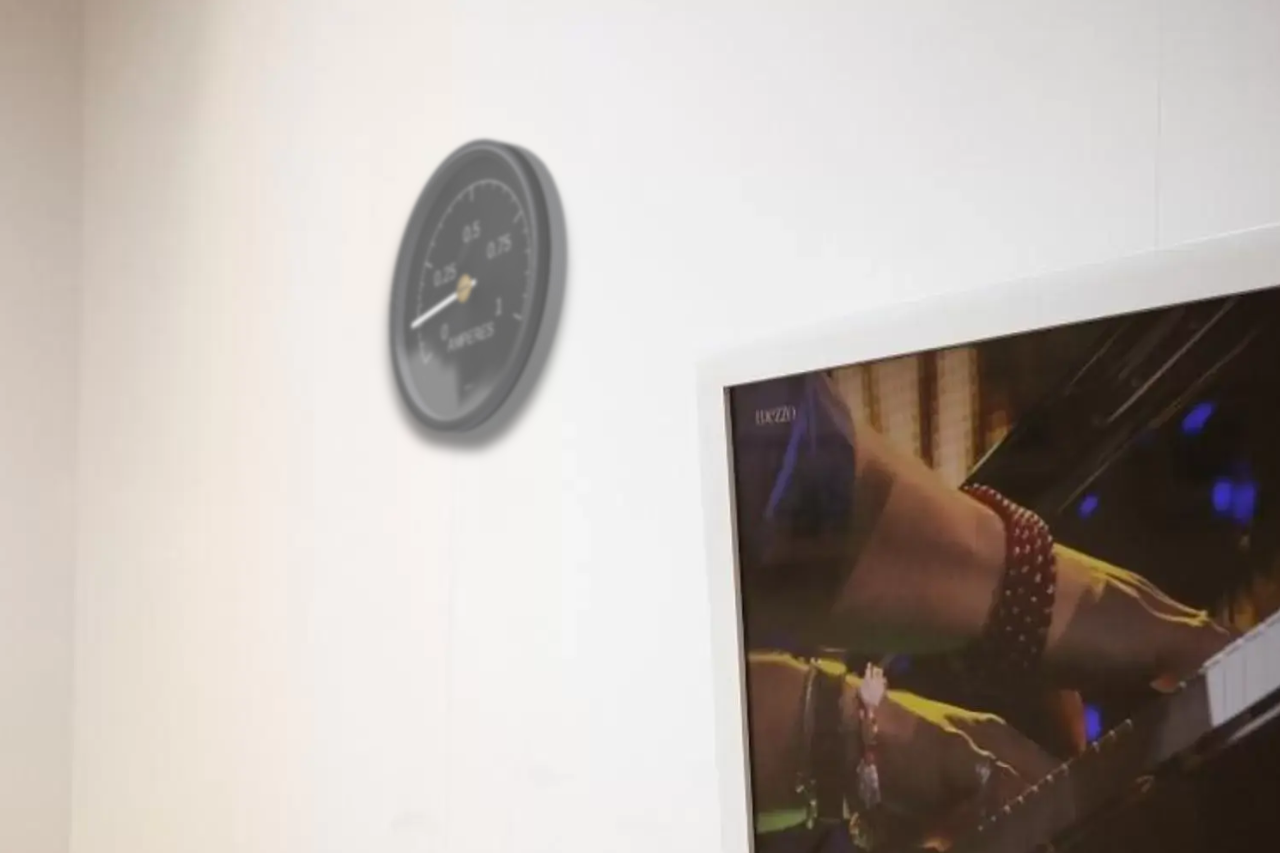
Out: 0.1,A
